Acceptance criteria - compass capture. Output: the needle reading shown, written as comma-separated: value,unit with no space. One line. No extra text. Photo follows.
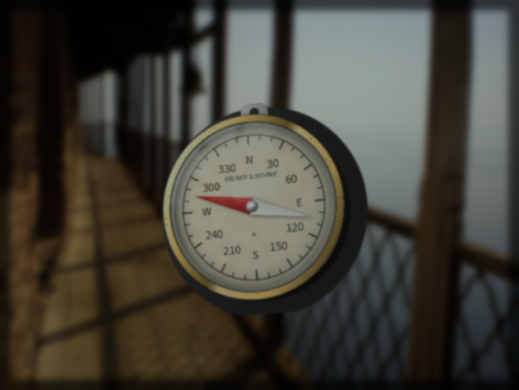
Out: 285,°
